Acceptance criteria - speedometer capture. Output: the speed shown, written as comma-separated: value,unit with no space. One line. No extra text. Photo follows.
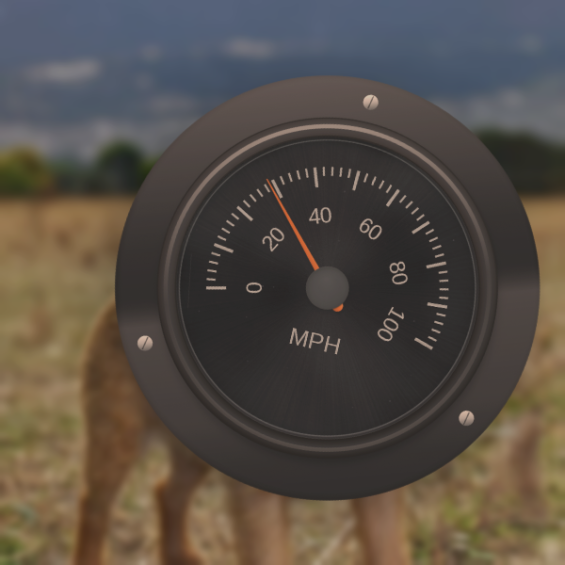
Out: 29,mph
